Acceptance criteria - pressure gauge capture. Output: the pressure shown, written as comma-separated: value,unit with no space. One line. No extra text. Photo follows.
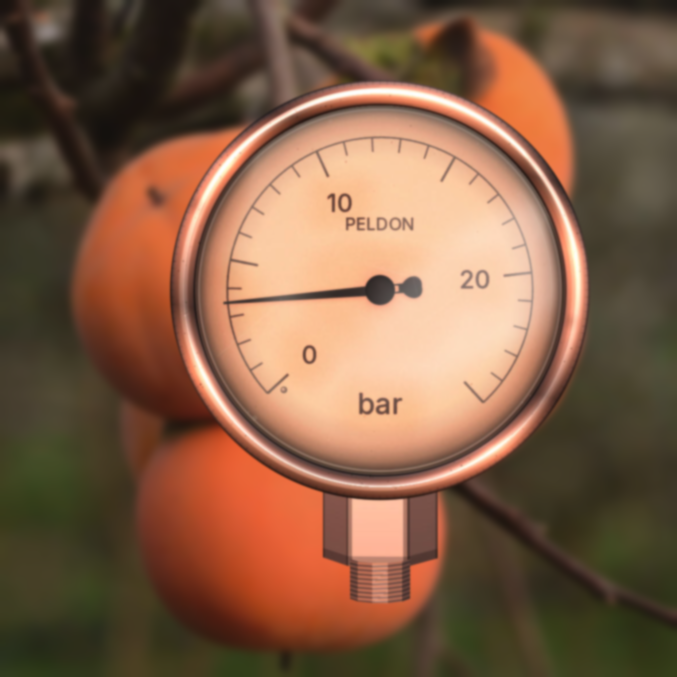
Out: 3.5,bar
